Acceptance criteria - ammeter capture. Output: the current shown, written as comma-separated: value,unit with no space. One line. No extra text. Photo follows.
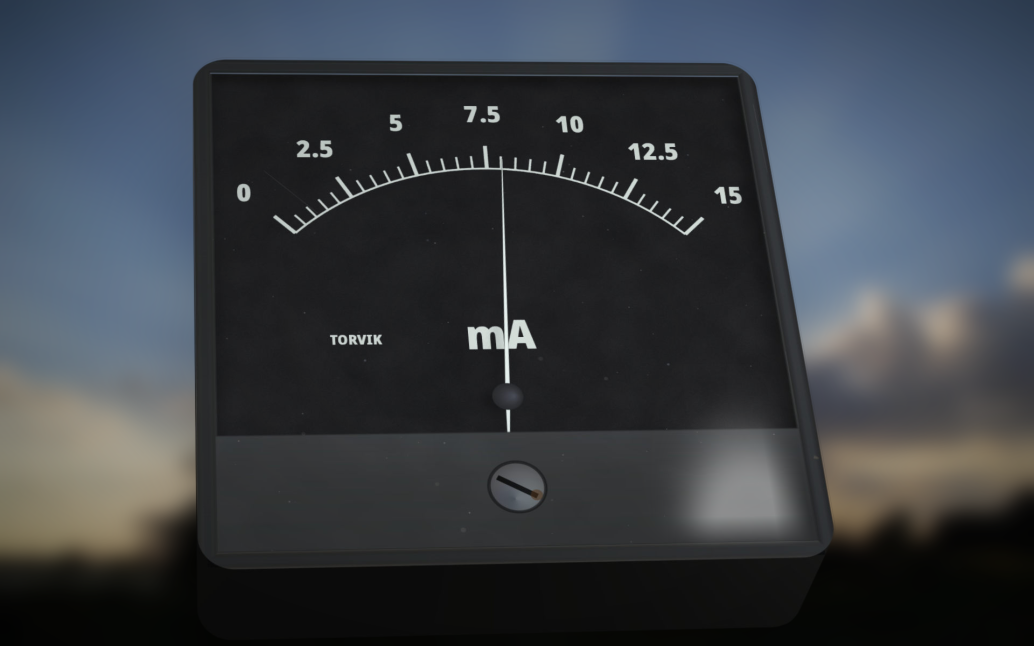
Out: 8,mA
